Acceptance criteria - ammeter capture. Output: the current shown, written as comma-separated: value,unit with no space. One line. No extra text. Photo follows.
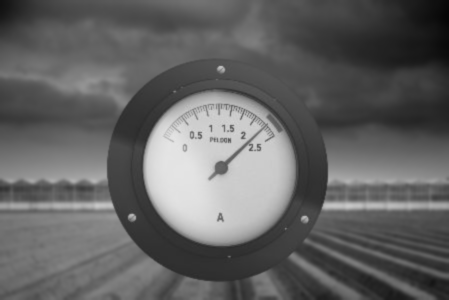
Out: 2.25,A
